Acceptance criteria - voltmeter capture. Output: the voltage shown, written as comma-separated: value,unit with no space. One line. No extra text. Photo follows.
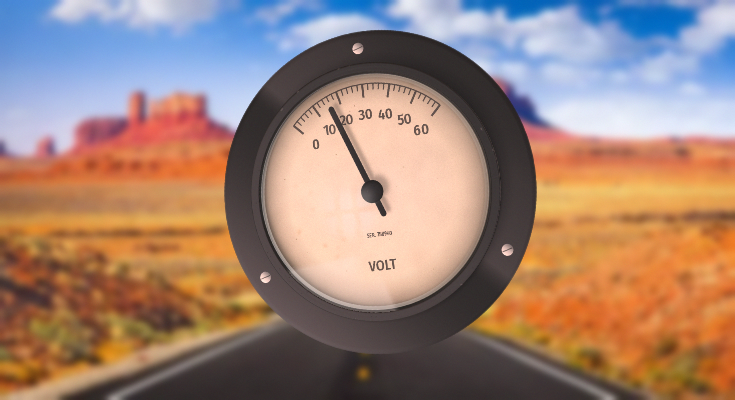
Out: 16,V
